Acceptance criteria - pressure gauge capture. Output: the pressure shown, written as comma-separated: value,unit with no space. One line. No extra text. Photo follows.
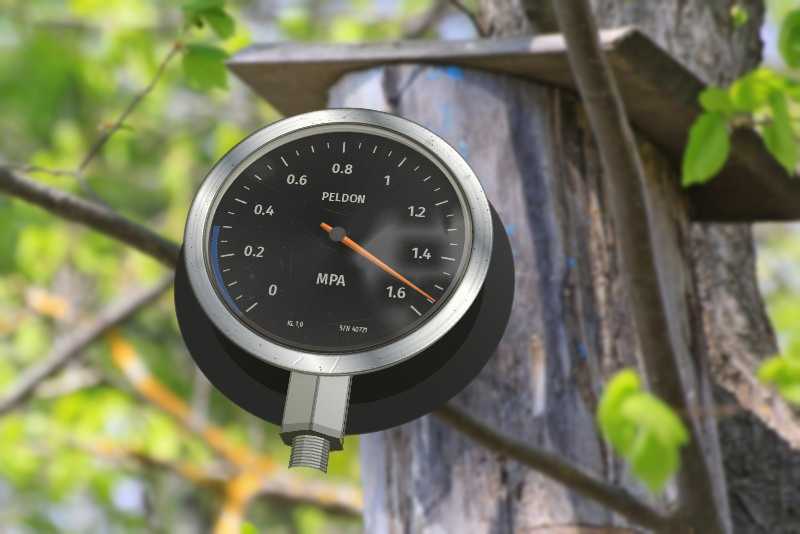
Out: 1.55,MPa
